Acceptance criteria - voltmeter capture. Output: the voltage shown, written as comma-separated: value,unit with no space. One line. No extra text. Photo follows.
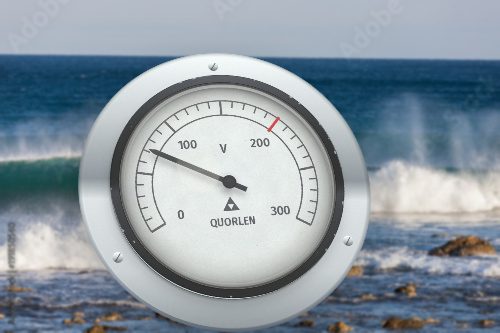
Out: 70,V
